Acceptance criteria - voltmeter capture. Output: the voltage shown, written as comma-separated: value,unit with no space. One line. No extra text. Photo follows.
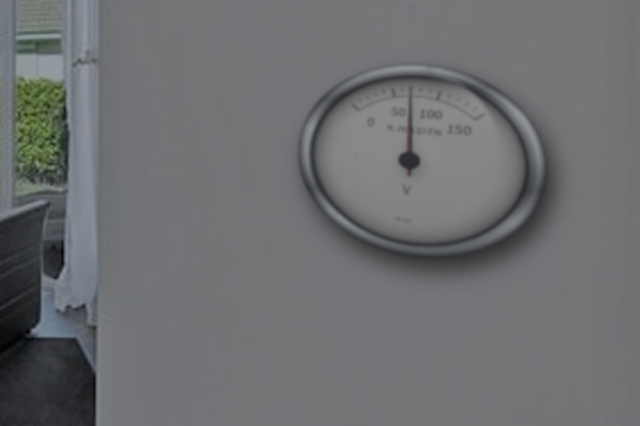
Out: 70,V
